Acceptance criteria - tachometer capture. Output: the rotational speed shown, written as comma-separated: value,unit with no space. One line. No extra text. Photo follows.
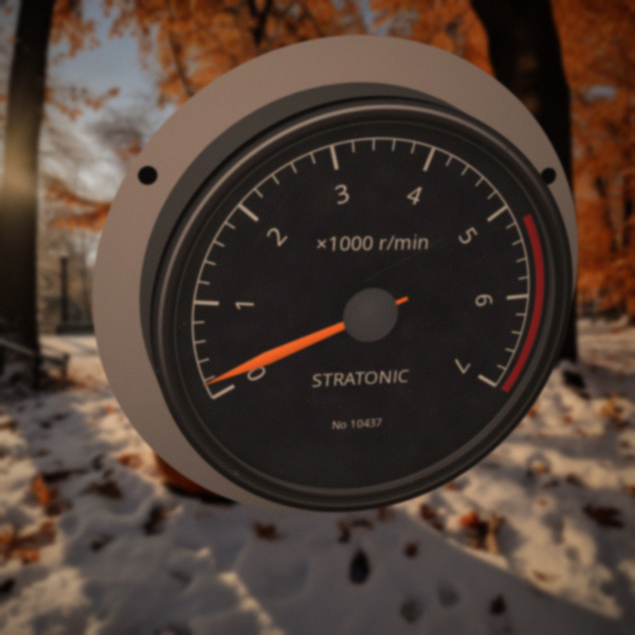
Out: 200,rpm
